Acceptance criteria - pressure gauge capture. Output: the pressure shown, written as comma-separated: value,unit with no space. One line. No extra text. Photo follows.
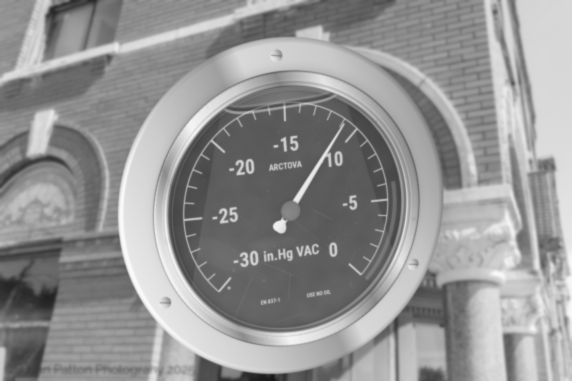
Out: -11,inHg
